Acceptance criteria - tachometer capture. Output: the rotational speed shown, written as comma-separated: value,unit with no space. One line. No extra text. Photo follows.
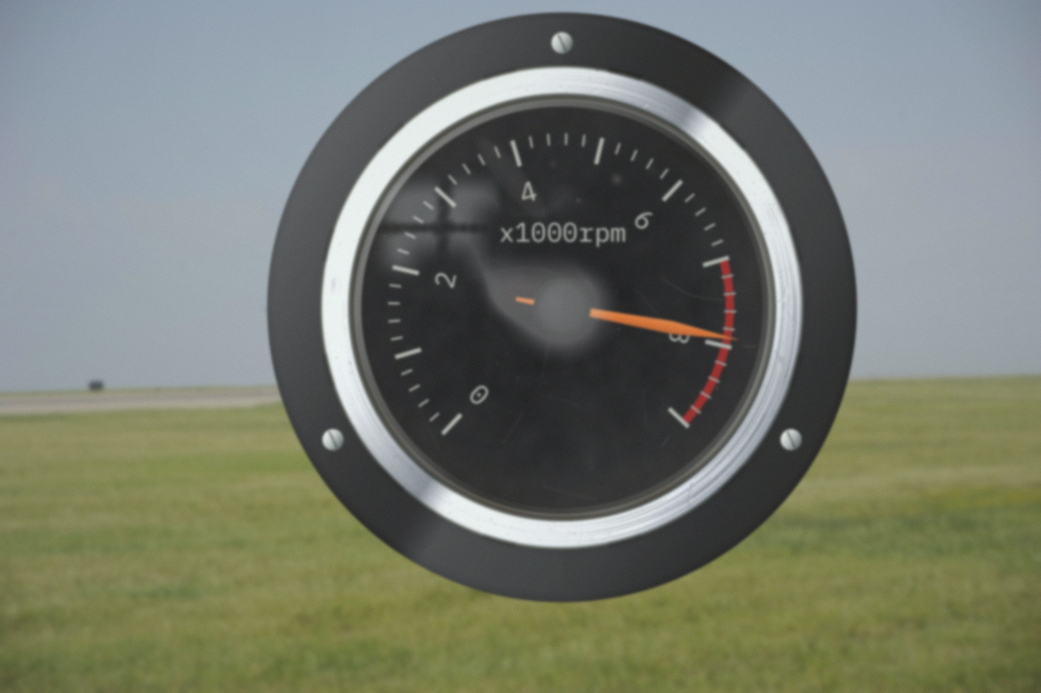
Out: 7900,rpm
